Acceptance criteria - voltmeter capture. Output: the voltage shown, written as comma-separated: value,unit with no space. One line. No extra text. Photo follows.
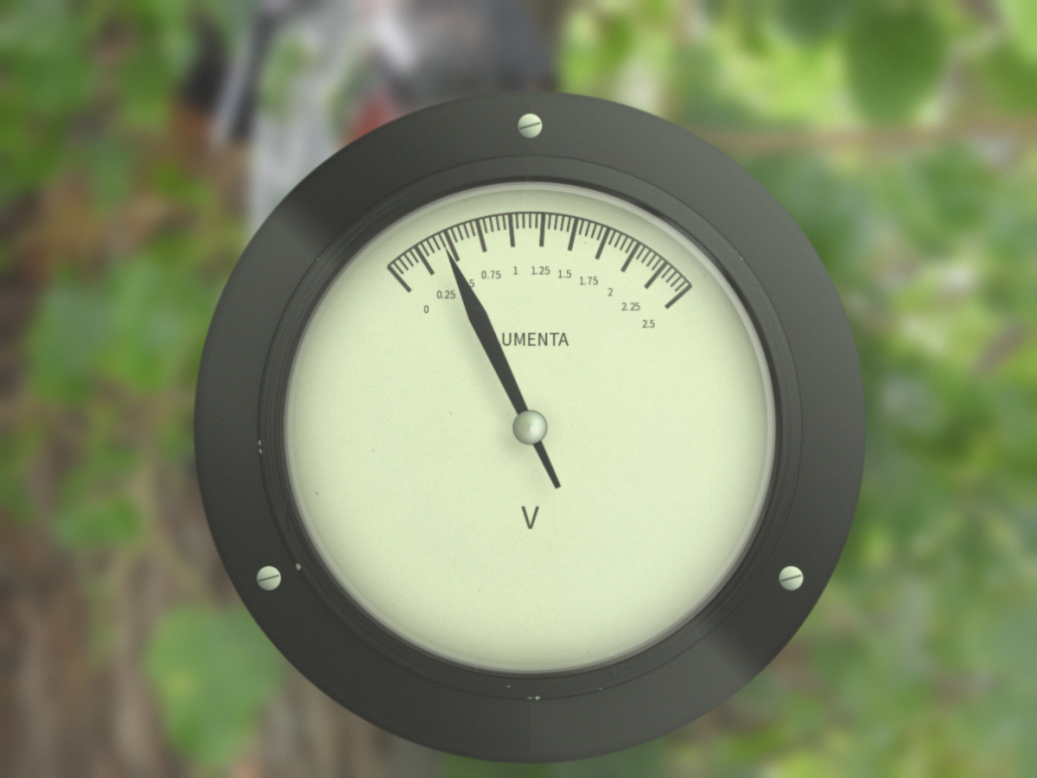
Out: 0.45,V
